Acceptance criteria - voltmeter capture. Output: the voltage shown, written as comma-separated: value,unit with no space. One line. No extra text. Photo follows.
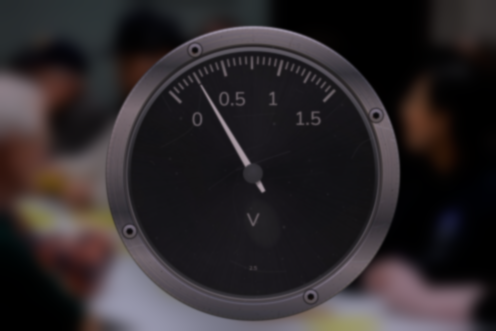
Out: 0.25,V
